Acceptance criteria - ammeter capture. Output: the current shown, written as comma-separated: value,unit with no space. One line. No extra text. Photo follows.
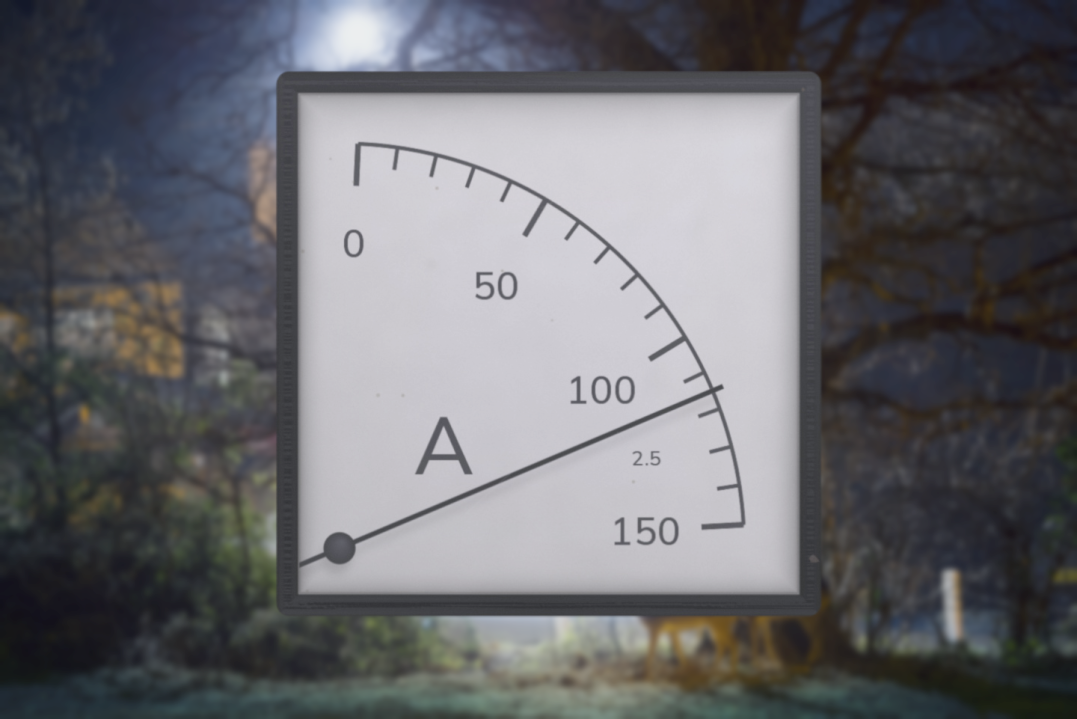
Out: 115,A
